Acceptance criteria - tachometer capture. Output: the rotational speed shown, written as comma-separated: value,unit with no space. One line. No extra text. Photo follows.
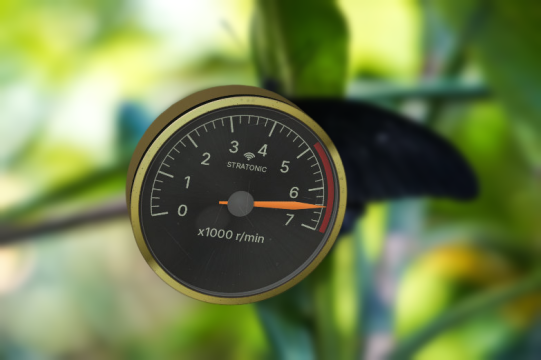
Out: 6400,rpm
